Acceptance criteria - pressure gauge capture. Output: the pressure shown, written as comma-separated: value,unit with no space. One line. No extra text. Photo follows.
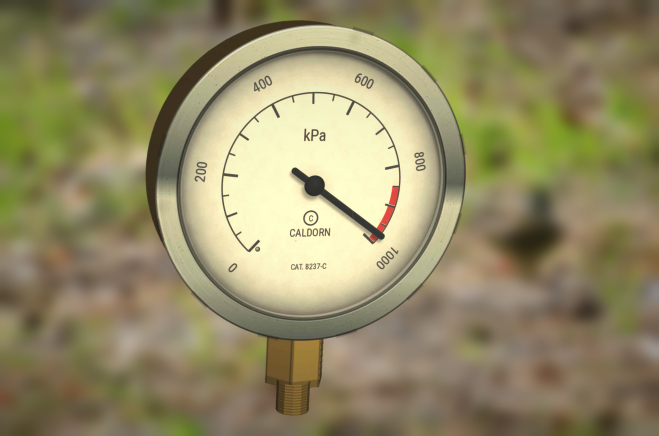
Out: 975,kPa
